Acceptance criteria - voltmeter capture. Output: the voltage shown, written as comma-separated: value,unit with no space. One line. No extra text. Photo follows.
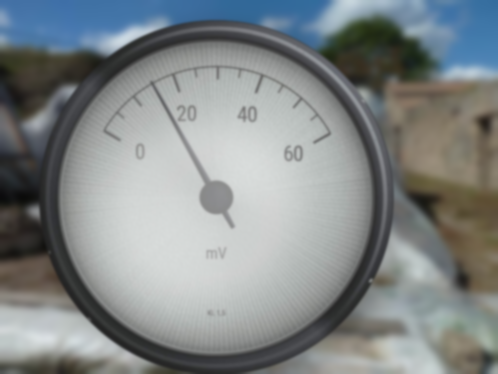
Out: 15,mV
